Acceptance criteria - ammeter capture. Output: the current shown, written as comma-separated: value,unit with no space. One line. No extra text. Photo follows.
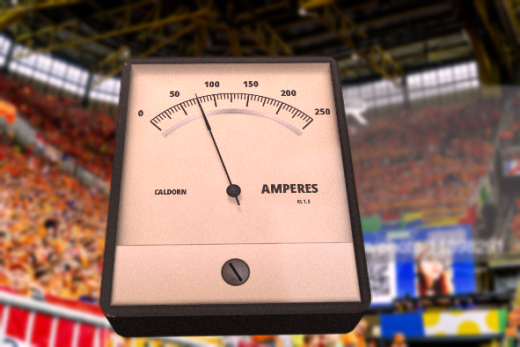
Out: 75,A
